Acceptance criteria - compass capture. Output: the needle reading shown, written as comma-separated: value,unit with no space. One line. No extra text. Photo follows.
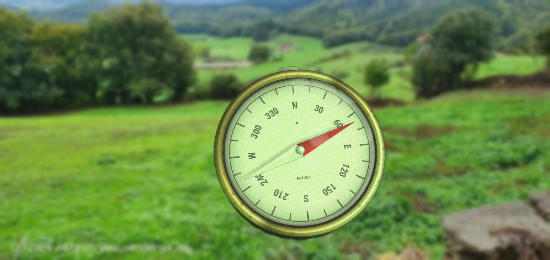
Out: 67.5,°
